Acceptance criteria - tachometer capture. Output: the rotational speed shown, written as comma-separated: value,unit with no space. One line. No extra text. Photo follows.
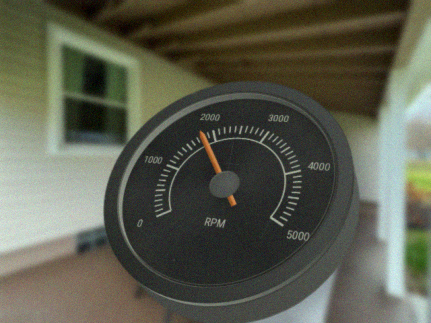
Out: 1800,rpm
